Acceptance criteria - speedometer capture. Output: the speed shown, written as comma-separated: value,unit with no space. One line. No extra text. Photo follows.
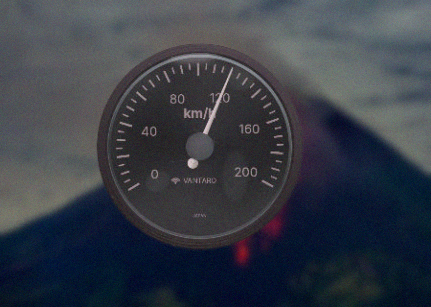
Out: 120,km/h
